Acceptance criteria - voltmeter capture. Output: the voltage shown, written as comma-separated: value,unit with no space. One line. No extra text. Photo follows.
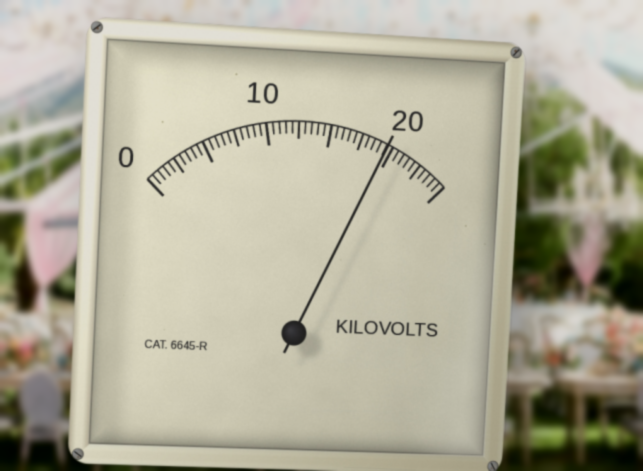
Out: 19.5,kV
